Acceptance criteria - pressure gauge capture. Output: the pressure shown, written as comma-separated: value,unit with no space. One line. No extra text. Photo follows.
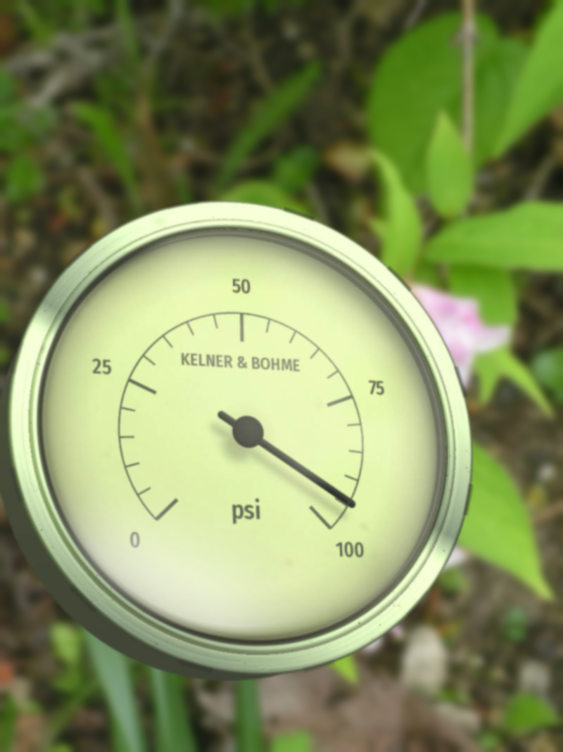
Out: 95,psi
